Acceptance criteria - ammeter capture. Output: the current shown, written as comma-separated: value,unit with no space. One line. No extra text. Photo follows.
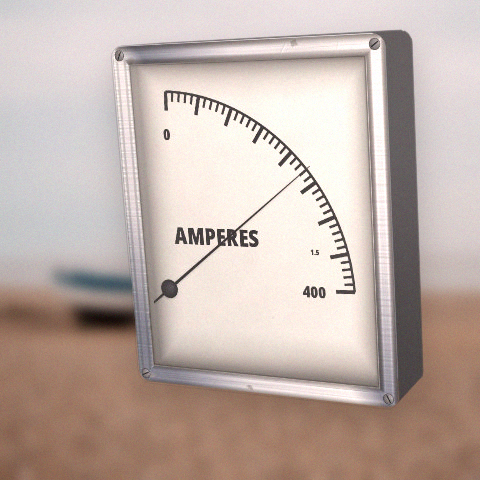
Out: 230,A
